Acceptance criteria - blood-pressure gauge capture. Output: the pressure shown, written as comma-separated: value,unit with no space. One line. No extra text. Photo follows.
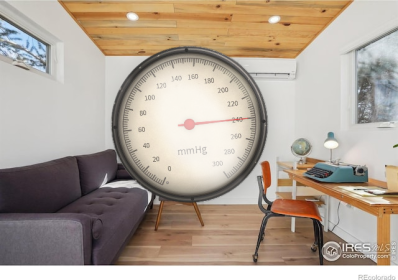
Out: 240,mmHg
